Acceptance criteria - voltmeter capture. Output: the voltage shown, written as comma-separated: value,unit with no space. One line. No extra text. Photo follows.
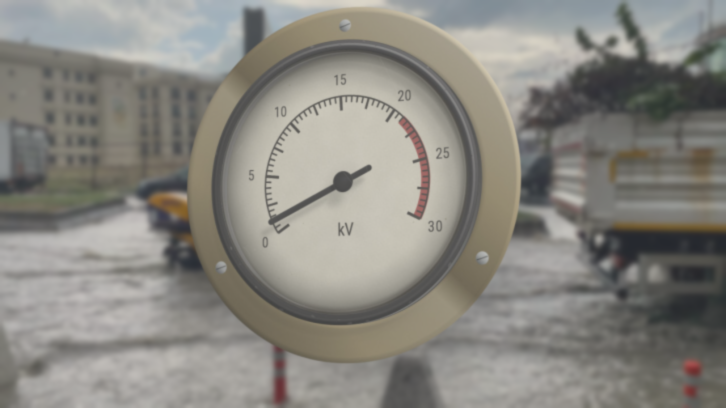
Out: 1,kV
